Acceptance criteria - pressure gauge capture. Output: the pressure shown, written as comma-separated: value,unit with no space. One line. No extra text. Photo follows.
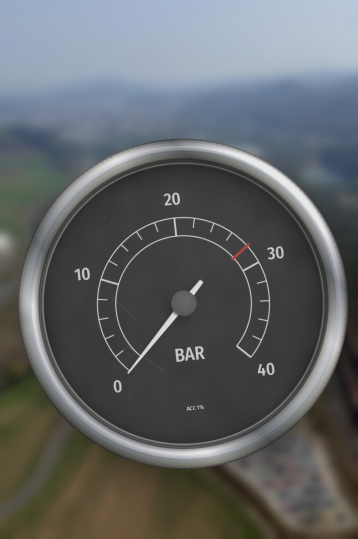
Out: 0,bar
